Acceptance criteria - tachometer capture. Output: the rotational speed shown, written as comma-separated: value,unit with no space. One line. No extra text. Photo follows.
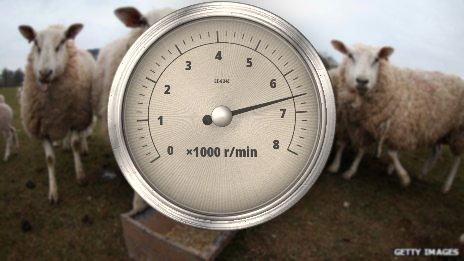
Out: 6600,rpm
